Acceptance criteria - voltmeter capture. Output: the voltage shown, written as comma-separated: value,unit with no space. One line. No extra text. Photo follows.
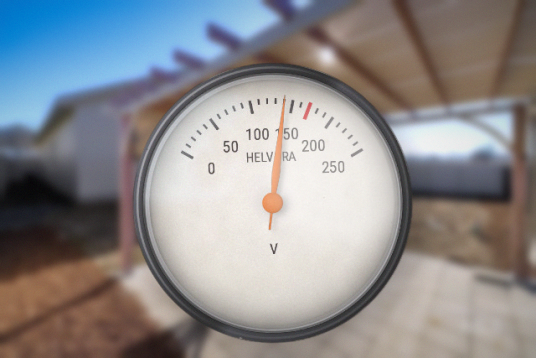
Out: 140,V
